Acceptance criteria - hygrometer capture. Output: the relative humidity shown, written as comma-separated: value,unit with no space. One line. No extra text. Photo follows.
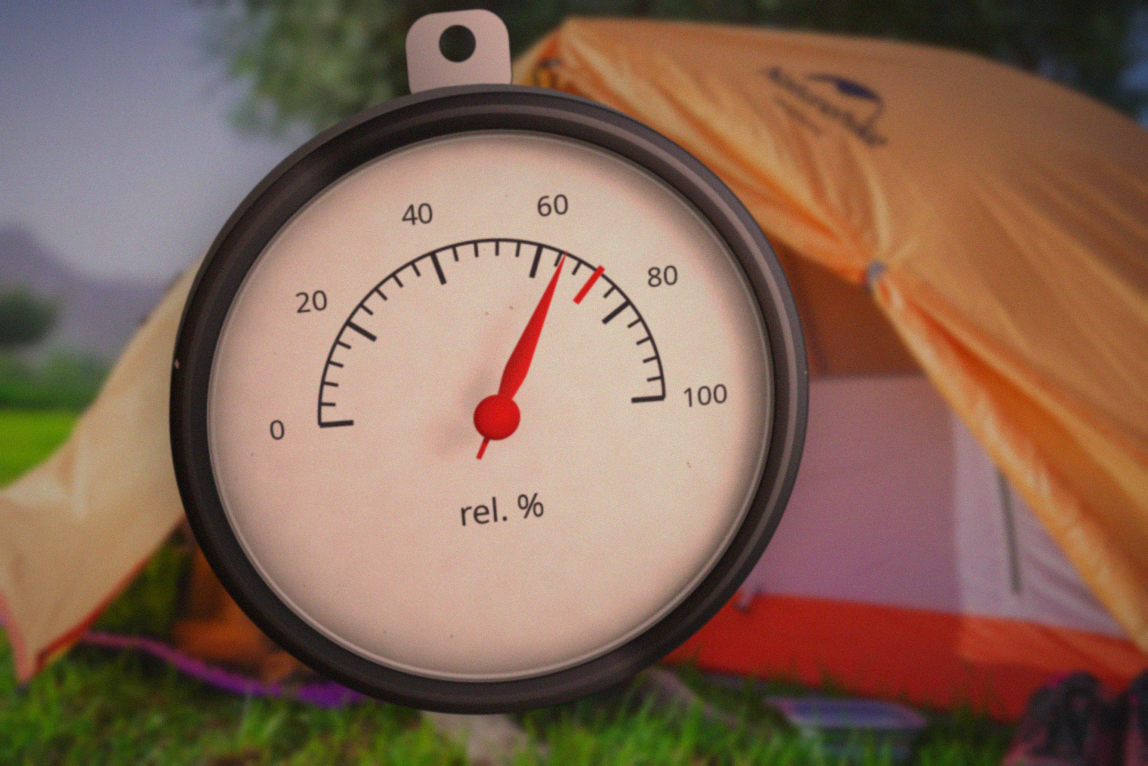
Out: 64,%
